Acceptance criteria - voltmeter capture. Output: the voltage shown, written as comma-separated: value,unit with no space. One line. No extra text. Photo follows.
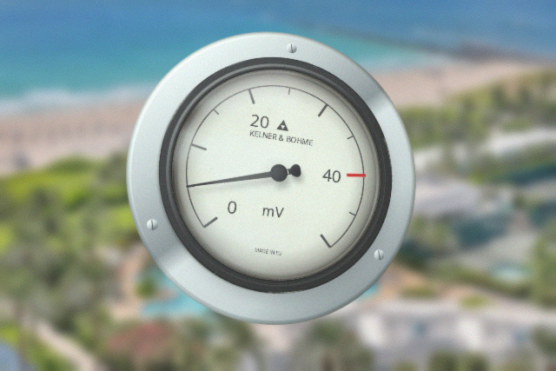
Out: 5,mV
